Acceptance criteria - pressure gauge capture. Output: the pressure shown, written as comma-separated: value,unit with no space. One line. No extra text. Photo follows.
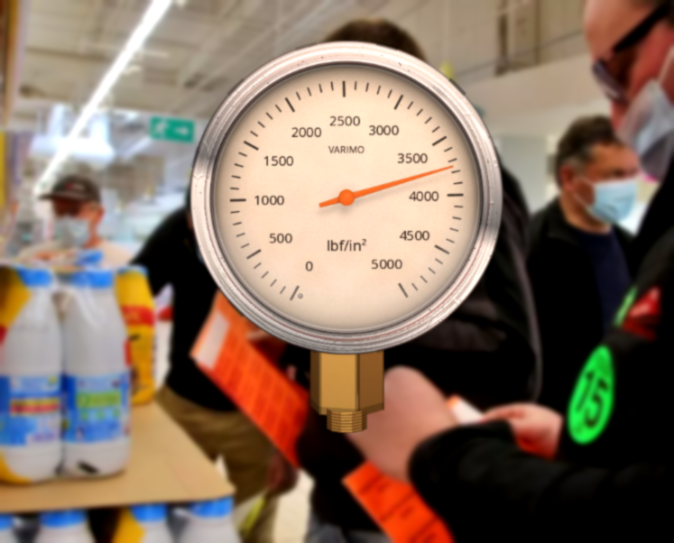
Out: 3750,psi
